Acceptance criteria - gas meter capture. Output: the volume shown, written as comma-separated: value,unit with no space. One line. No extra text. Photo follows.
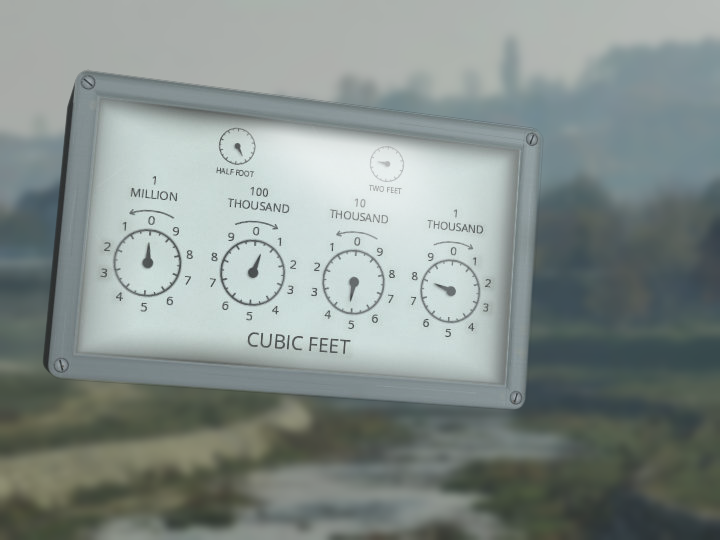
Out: 4800,ft³
